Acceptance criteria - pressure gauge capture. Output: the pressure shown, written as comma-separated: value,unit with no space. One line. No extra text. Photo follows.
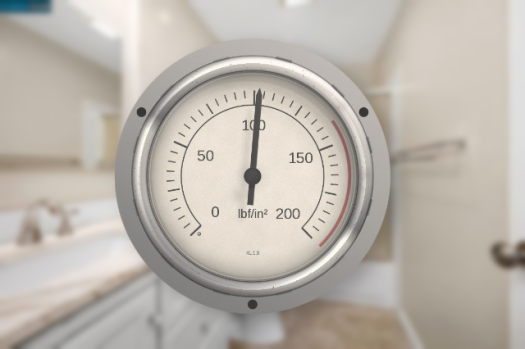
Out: 102.5,psi
